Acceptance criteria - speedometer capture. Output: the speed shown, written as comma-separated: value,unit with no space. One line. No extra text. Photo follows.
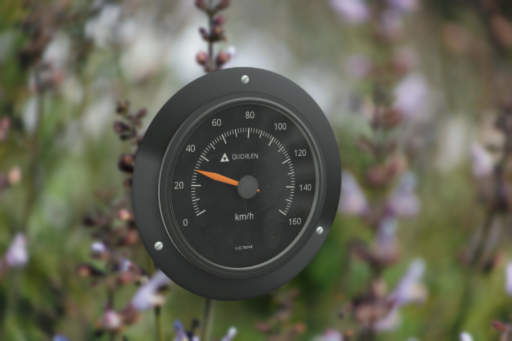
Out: 30,km/h
